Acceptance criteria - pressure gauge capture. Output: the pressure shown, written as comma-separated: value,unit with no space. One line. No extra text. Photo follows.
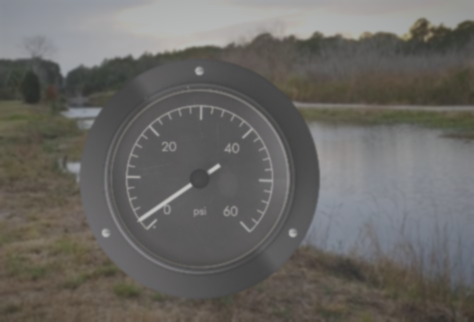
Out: 2,psi
